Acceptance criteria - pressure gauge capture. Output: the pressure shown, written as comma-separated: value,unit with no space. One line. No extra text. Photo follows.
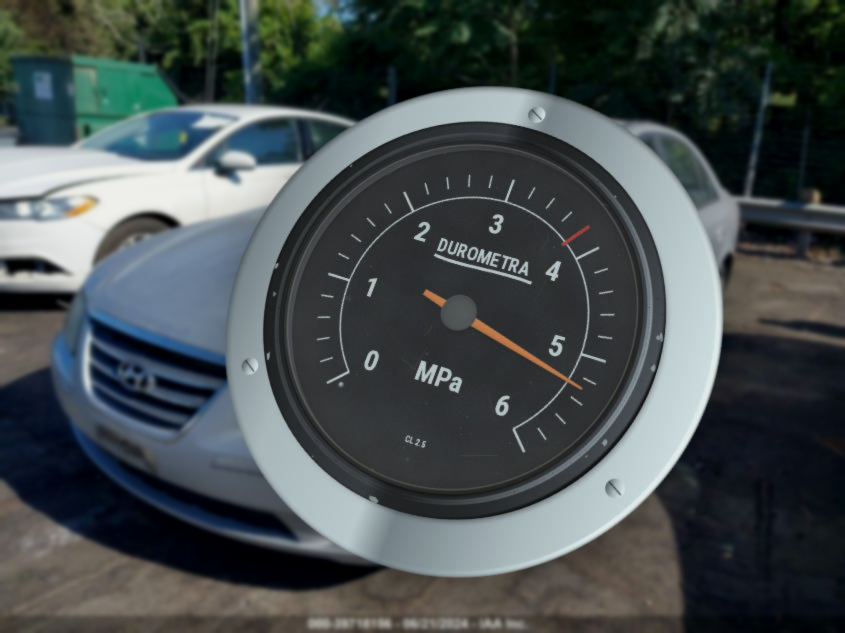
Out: 5.3,MPa
